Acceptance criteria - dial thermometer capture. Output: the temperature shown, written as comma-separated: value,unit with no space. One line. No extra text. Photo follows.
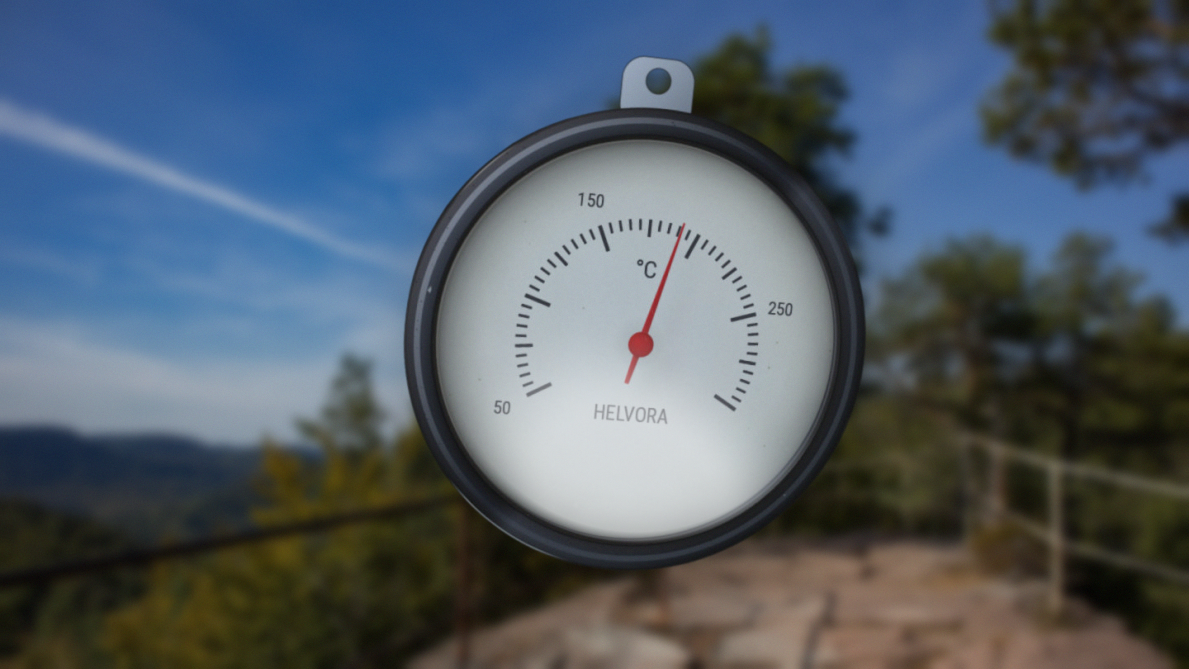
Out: 190,°C
